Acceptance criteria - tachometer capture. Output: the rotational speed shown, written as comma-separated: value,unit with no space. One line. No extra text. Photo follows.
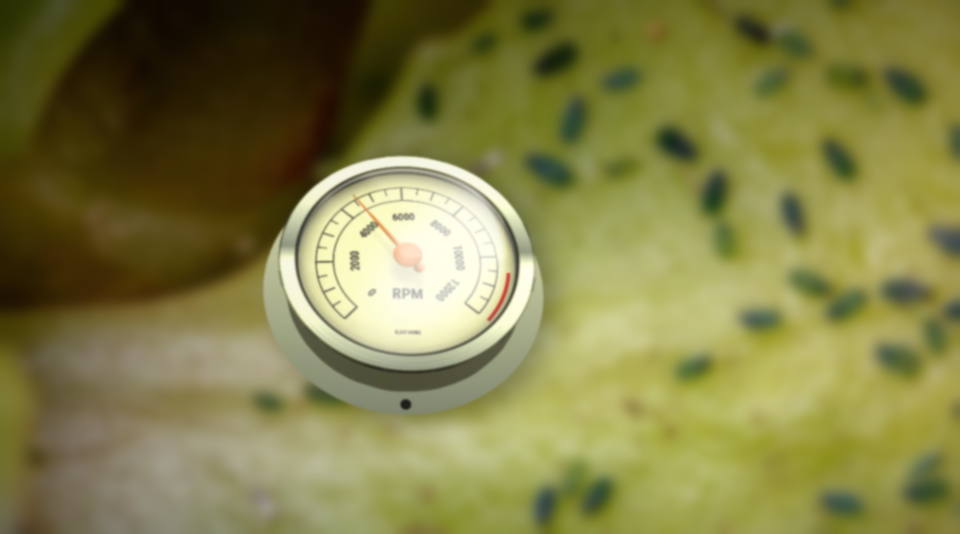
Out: 4500,rpm
